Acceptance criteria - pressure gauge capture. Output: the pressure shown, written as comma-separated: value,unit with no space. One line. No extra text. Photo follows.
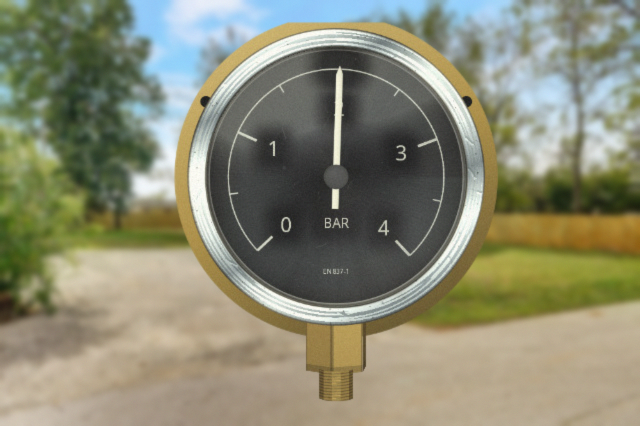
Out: 2,bar
